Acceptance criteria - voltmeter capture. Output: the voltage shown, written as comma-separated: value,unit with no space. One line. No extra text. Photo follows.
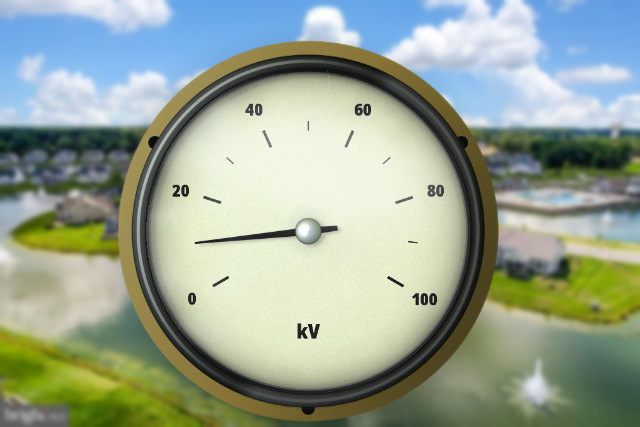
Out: 10,kV
